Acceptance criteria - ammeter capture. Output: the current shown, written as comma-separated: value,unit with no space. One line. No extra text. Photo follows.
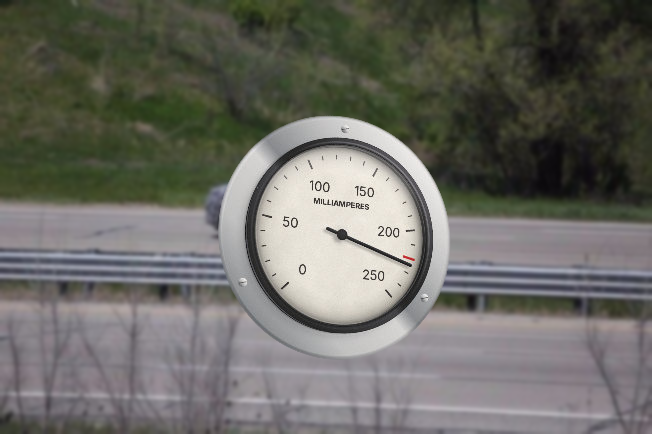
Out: 225,mA
